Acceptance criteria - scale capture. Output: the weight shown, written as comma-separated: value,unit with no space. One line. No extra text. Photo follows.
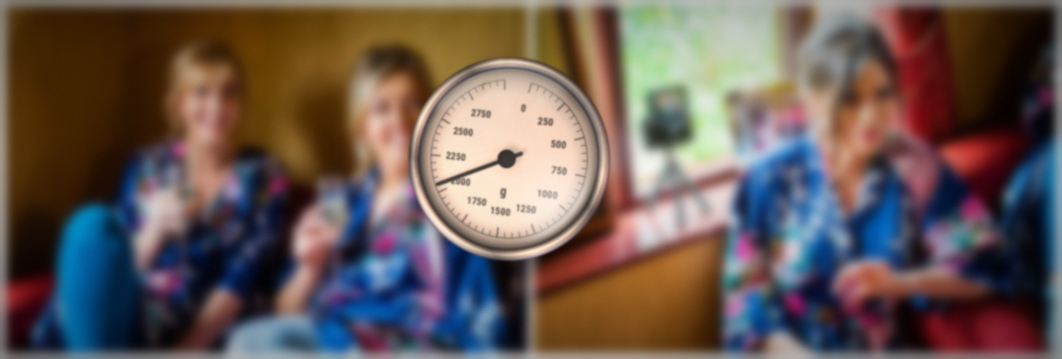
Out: 2050,g
